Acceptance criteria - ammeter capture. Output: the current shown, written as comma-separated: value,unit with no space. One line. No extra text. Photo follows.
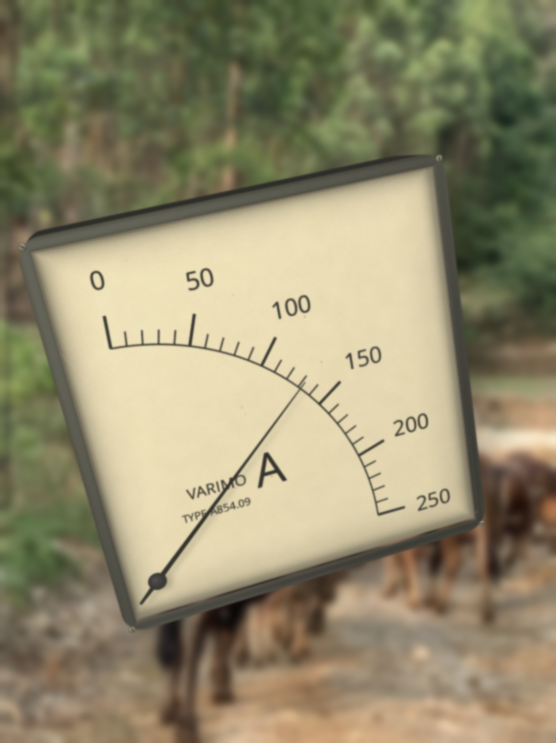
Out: 130,A
